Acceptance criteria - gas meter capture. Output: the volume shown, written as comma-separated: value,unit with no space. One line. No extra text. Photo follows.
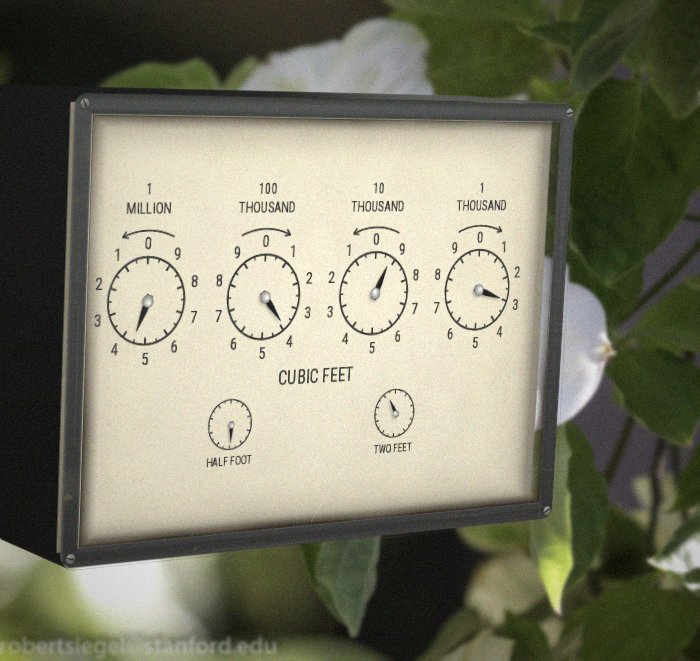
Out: 439300,ft³
